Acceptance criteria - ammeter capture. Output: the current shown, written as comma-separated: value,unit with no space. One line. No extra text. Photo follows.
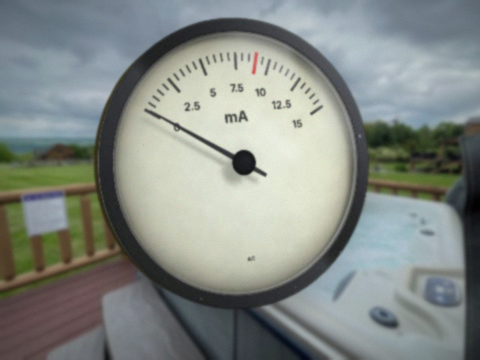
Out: 0,mA
